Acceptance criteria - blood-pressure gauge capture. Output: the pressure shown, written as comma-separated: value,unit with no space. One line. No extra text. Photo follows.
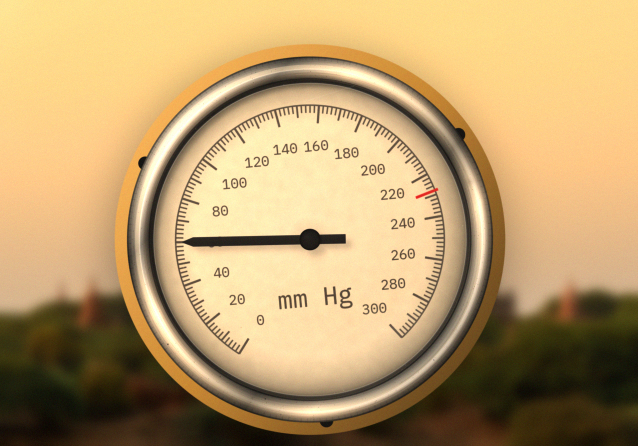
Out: 60,mmHg
